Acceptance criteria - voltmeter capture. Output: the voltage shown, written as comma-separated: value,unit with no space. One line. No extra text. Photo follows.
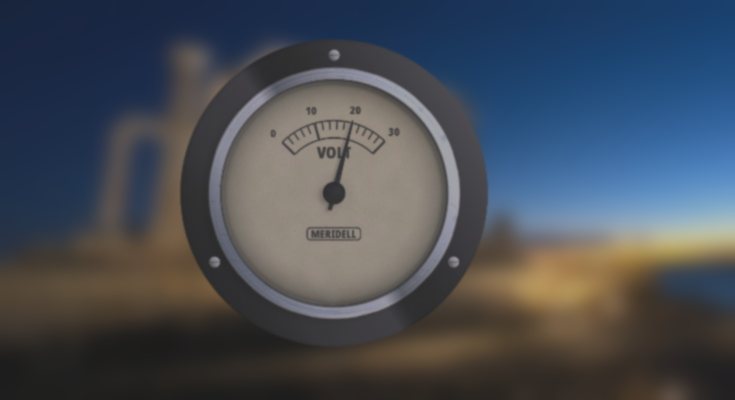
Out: 20,V
